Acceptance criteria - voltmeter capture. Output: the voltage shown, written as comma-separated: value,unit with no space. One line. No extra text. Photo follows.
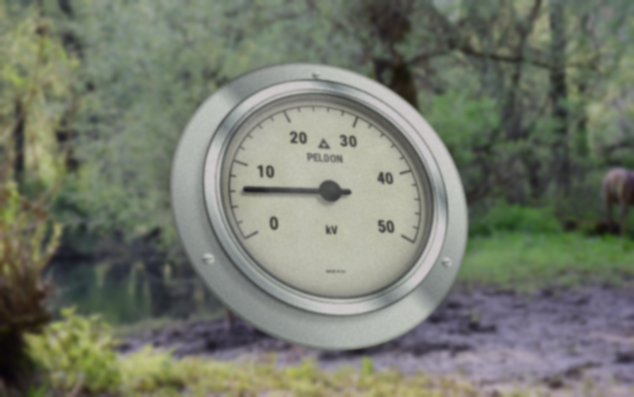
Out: 6,kV
